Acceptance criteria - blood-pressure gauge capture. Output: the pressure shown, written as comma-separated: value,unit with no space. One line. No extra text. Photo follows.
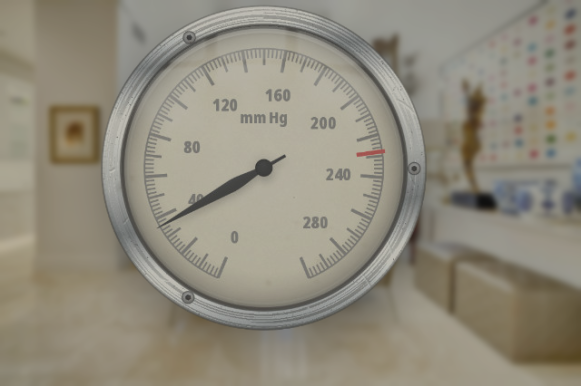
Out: 36,mmHg
